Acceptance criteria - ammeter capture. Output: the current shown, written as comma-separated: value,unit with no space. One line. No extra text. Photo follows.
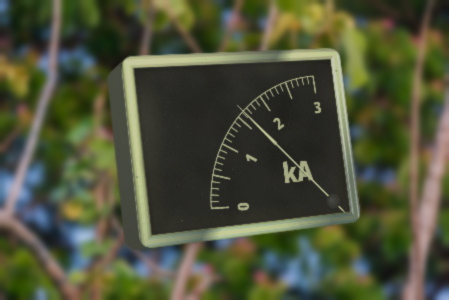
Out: 1.6,kA
